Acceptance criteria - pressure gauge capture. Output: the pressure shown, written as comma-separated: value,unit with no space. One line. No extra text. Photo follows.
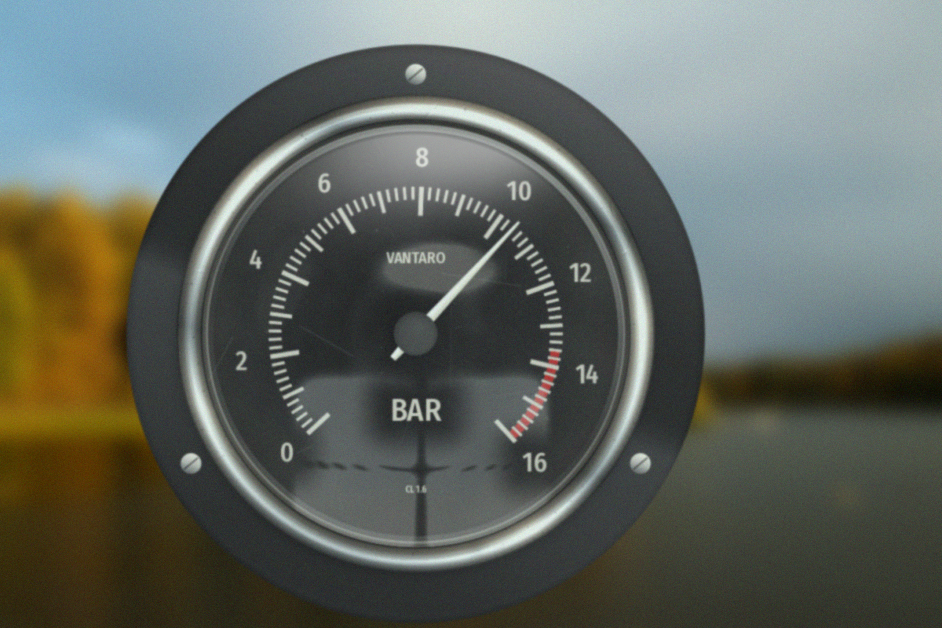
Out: 10.4,bar
